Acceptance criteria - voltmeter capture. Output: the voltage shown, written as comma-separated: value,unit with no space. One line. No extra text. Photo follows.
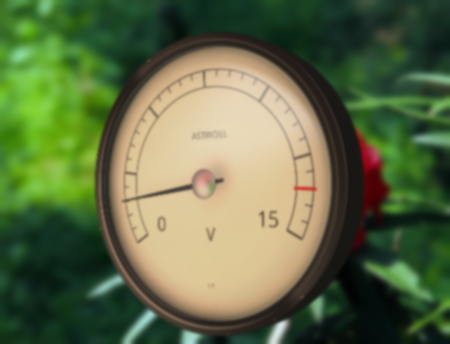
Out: 1.5,V
